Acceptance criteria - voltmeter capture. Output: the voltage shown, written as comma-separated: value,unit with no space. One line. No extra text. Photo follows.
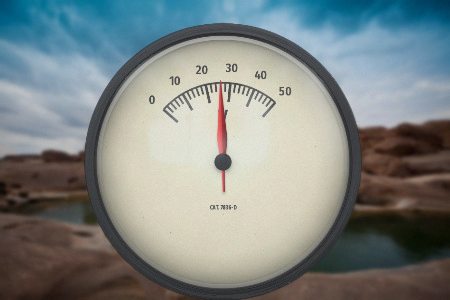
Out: 26,V
